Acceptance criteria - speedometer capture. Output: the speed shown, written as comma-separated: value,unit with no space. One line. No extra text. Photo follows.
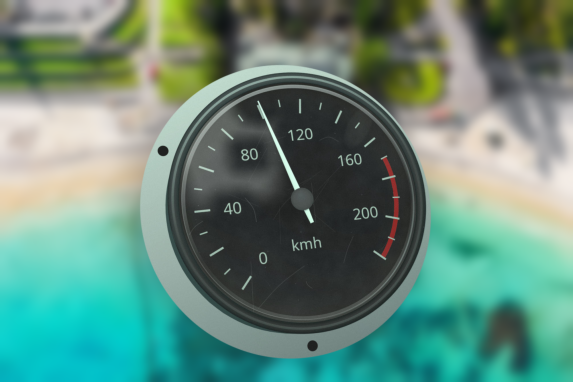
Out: 100,km/h
